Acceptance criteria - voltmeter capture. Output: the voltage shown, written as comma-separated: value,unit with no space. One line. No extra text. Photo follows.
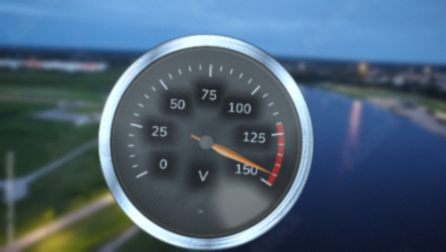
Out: 145,V
